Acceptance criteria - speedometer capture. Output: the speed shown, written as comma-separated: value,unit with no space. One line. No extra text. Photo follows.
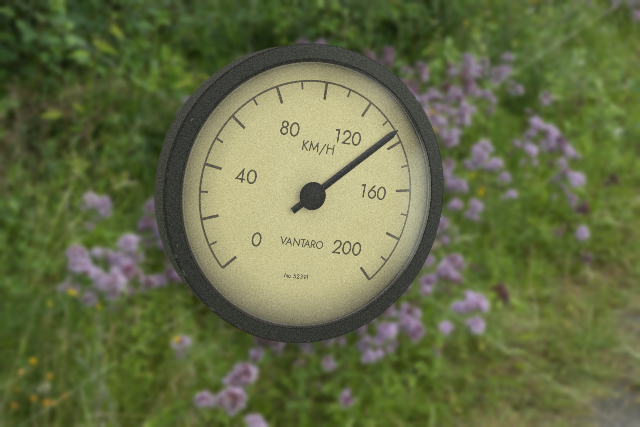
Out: 135,km/h
